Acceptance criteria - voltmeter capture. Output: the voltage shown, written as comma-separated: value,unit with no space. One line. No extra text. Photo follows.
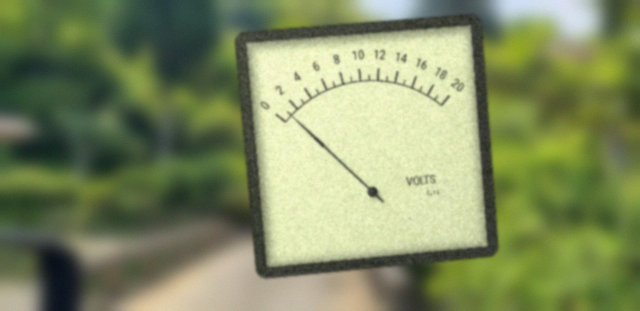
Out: 1,V
